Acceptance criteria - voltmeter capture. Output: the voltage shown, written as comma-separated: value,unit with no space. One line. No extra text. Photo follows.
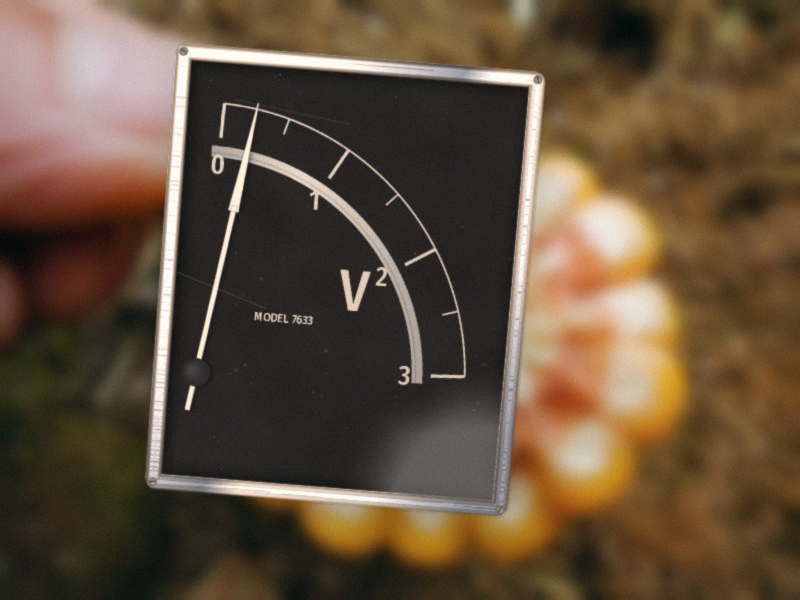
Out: 0.25,V
